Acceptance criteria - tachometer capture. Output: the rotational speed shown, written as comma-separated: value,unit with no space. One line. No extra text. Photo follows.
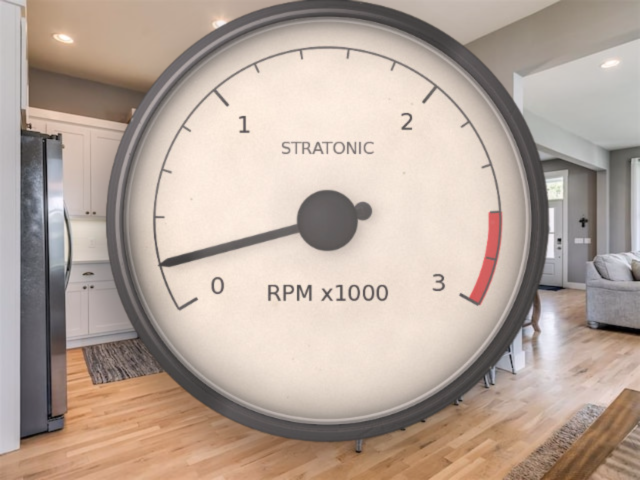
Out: 200,rpm
